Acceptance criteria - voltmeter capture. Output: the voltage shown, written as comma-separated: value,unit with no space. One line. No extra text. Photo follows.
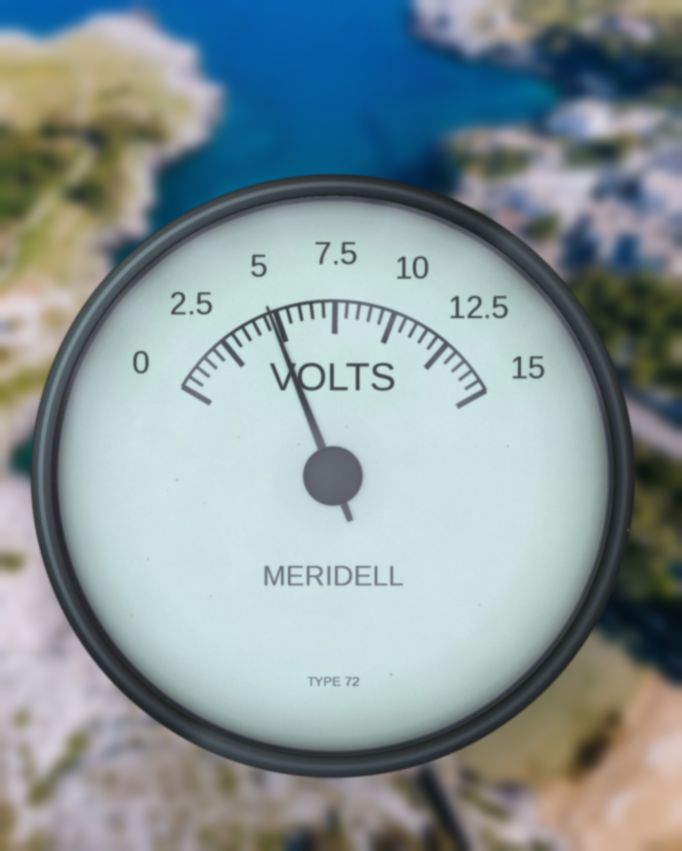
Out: 4.75,V
